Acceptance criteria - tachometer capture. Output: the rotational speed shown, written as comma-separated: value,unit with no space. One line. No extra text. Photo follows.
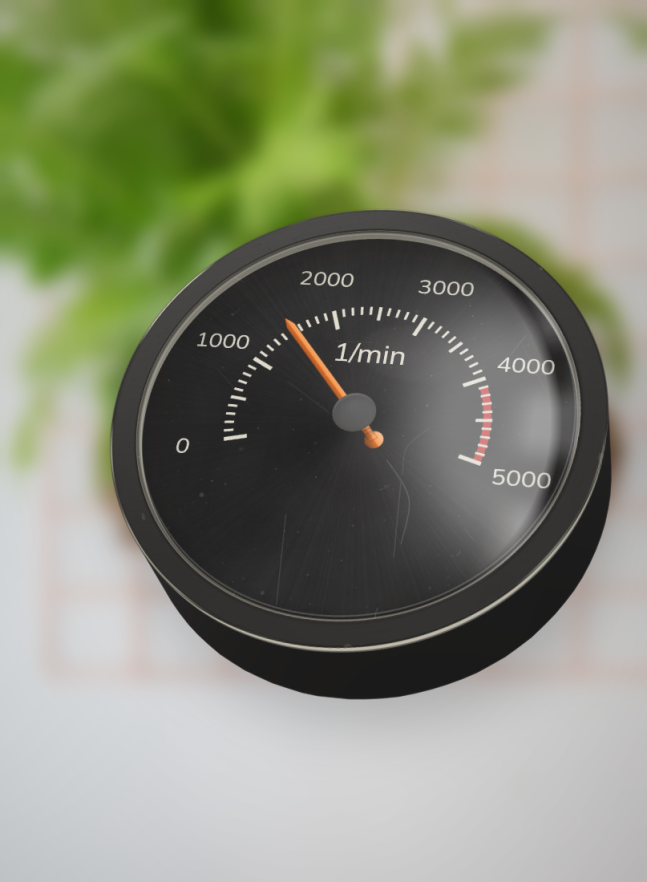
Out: 1500,rpm
